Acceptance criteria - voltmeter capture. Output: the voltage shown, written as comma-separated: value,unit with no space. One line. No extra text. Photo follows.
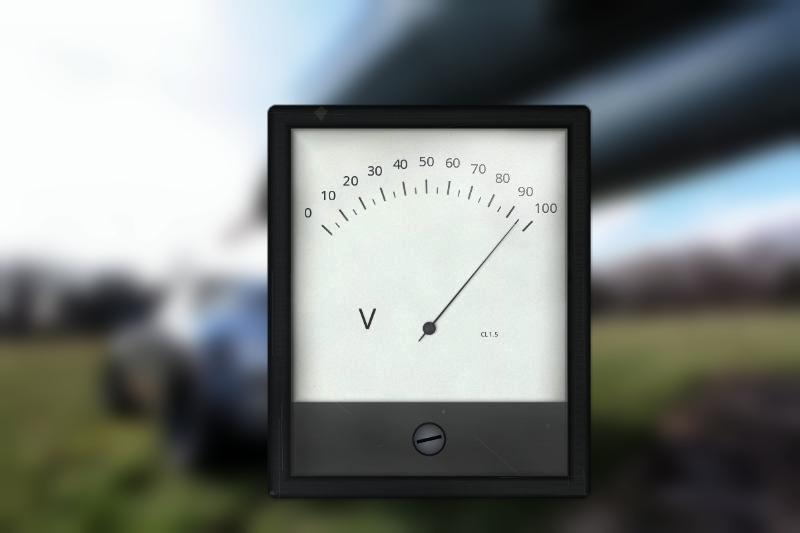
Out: 95,V
